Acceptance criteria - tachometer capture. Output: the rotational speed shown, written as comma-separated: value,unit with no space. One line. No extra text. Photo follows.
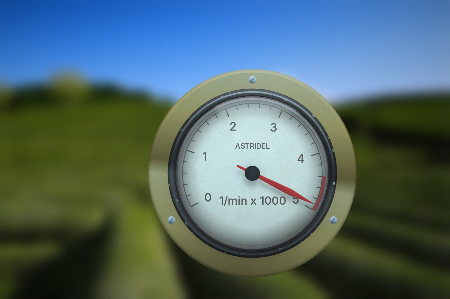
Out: 4900,rpm
